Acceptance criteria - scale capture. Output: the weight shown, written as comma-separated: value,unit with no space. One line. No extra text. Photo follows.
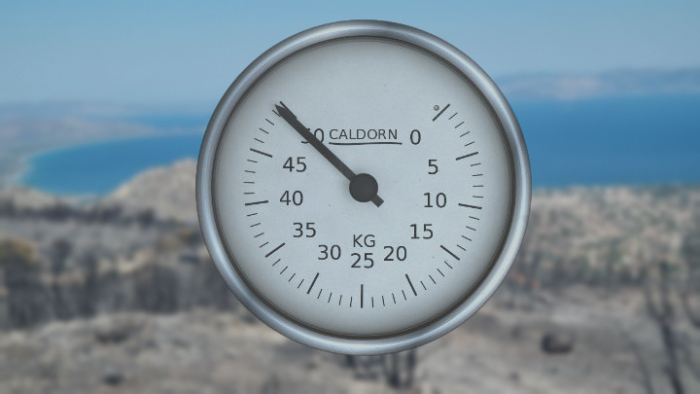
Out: 49.5,kg
